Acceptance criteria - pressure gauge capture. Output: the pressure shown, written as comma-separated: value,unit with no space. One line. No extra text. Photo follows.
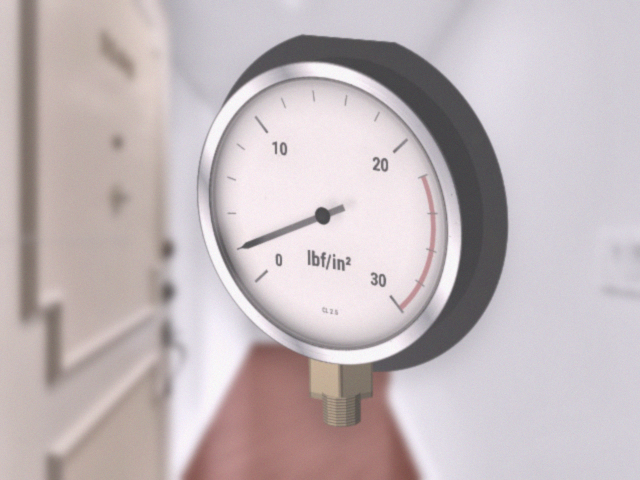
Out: 2,psi
